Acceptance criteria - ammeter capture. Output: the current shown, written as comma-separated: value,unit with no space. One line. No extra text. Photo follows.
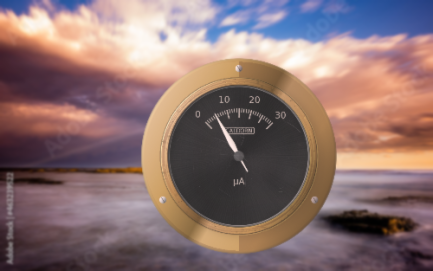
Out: 5,µA
